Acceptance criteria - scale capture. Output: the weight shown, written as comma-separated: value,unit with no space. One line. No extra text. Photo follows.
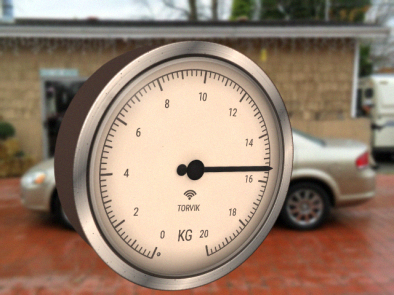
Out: 15.4,kg
